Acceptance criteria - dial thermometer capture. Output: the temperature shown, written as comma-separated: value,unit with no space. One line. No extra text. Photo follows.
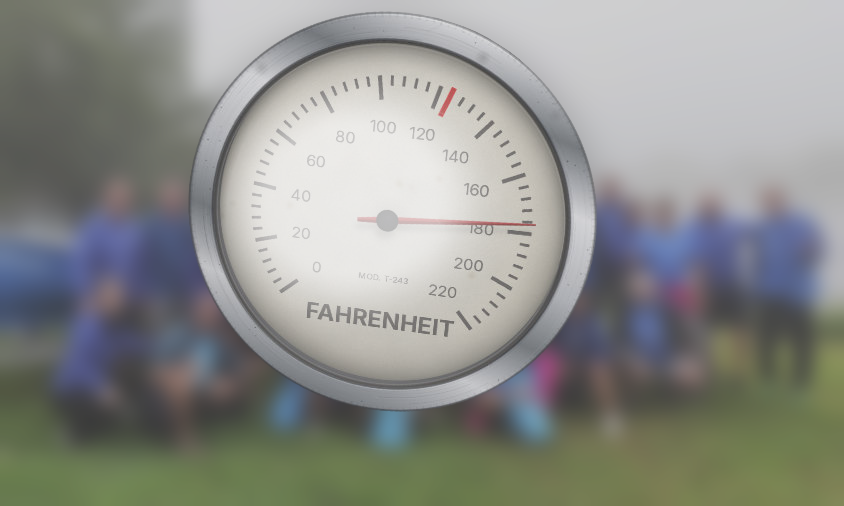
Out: 176,°F
